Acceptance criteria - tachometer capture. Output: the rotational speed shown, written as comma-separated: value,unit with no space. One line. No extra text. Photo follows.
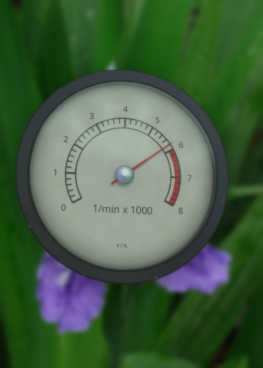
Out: 5800,rpm
